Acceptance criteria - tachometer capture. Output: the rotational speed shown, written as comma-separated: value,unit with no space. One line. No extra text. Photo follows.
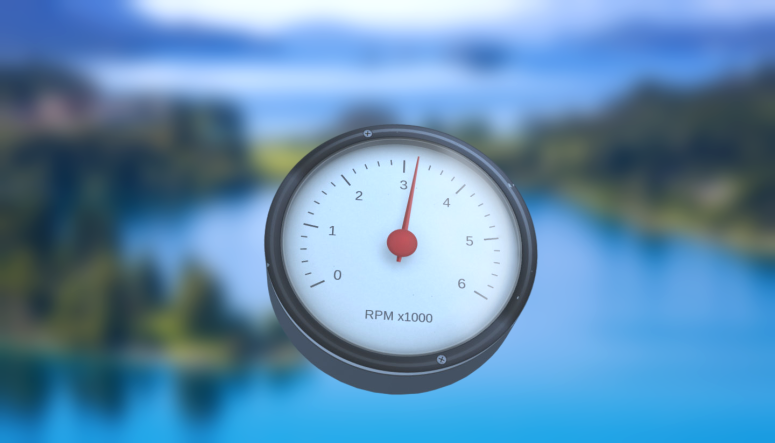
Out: 3200,rpm
